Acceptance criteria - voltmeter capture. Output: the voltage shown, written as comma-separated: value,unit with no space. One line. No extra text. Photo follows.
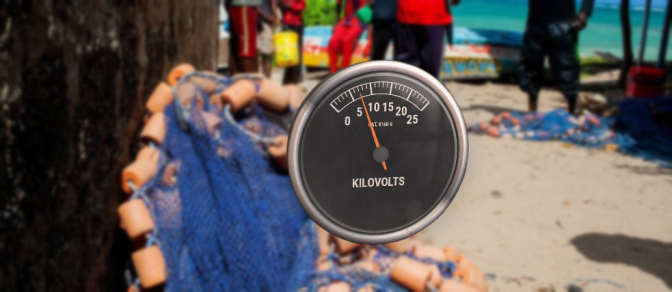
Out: 7,kV
